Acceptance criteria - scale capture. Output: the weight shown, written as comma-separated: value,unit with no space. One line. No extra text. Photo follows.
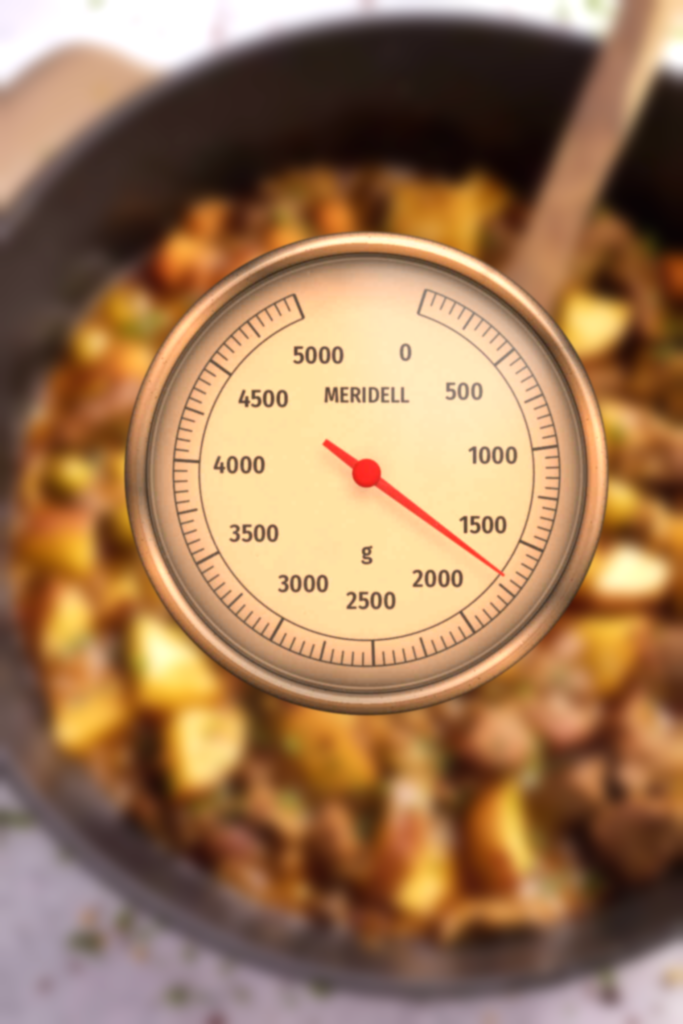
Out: 1700,g
